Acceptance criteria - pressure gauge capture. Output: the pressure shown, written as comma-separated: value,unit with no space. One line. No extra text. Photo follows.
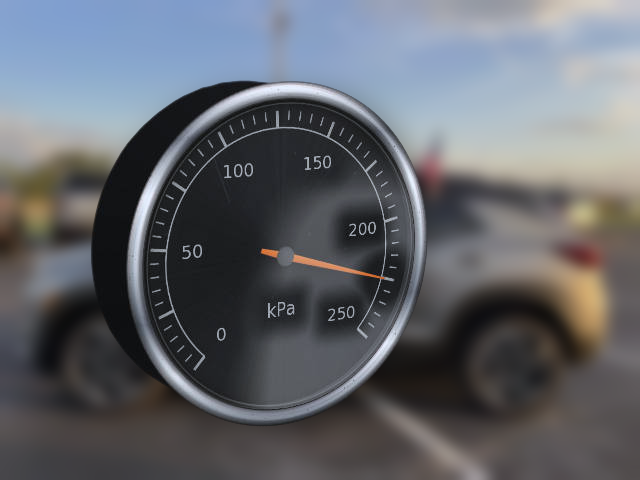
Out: 225,kPa
